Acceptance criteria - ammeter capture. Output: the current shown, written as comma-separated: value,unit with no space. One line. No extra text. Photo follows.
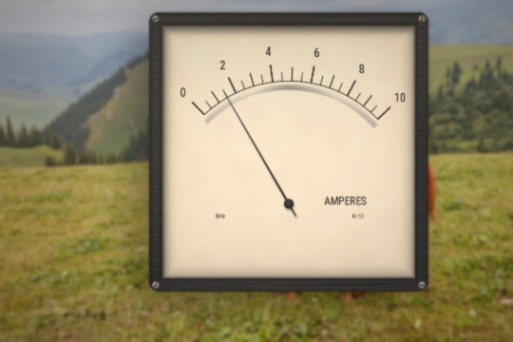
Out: 1.5,A
